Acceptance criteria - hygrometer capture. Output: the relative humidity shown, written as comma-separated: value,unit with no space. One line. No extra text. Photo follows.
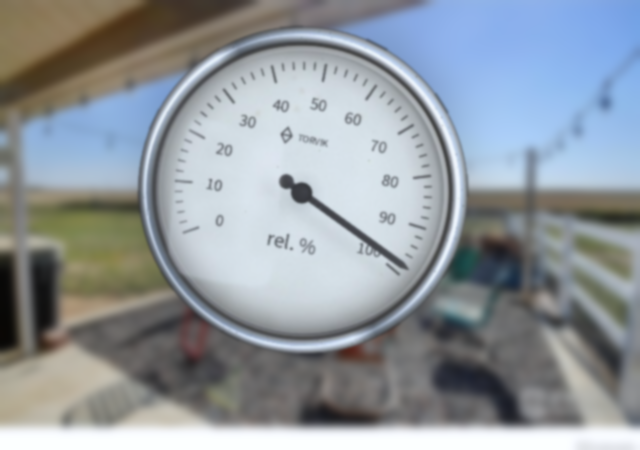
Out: 98,%
